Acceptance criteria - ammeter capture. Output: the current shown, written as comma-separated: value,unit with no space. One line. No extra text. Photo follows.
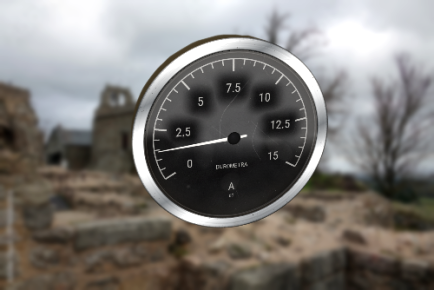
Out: 1.5,A
